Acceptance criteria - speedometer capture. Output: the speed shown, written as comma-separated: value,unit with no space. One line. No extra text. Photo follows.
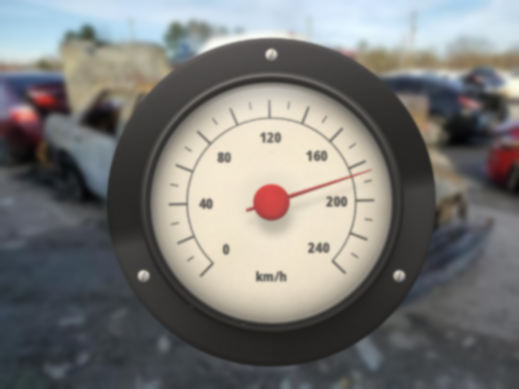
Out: 185,km/h
